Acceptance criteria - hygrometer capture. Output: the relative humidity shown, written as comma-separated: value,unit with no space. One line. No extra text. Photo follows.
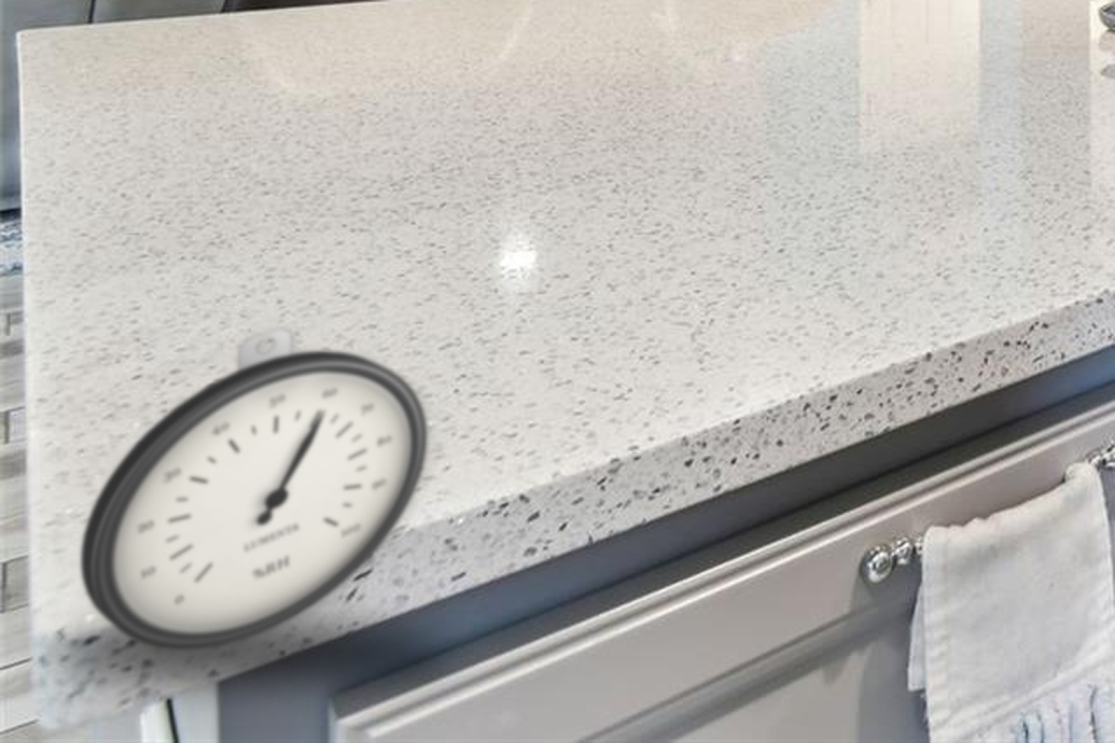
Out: 60,%
